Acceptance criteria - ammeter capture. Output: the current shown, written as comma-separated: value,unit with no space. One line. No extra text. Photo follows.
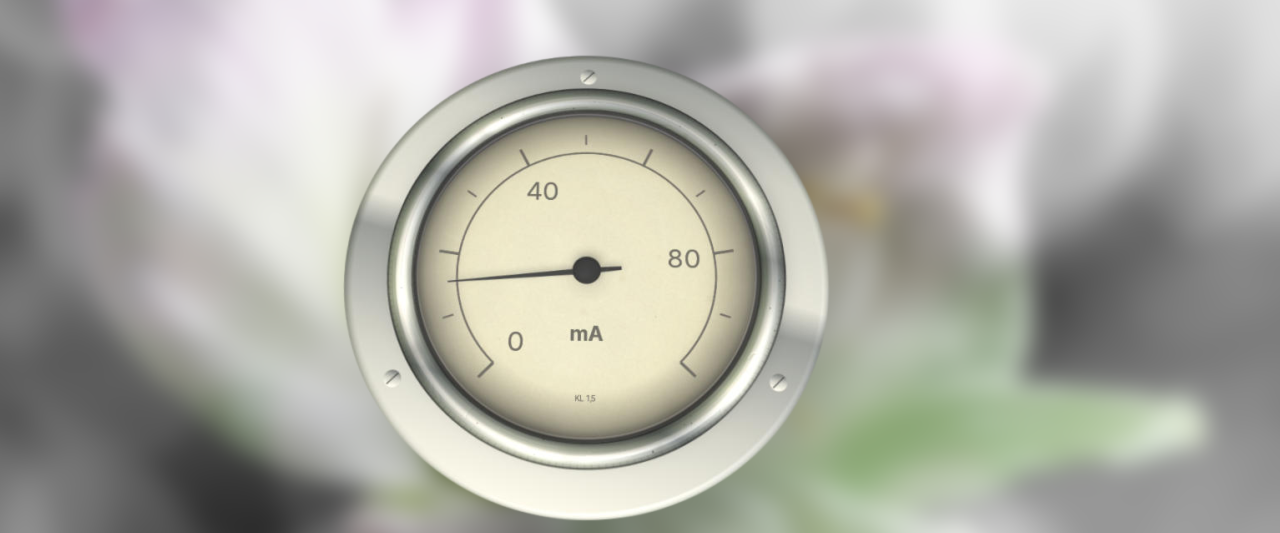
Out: 15,mA
